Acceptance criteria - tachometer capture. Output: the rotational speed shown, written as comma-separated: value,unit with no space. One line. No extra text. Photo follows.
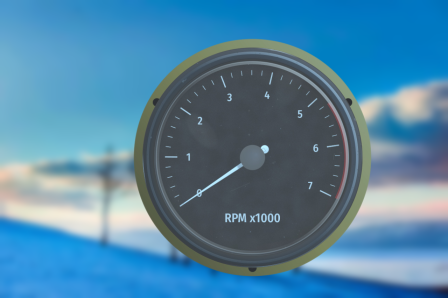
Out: 0,rpm
